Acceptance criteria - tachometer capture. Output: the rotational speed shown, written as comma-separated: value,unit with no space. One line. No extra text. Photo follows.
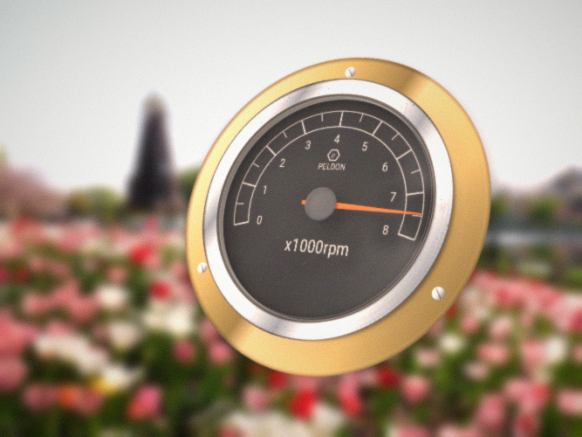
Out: 7500,rpm
